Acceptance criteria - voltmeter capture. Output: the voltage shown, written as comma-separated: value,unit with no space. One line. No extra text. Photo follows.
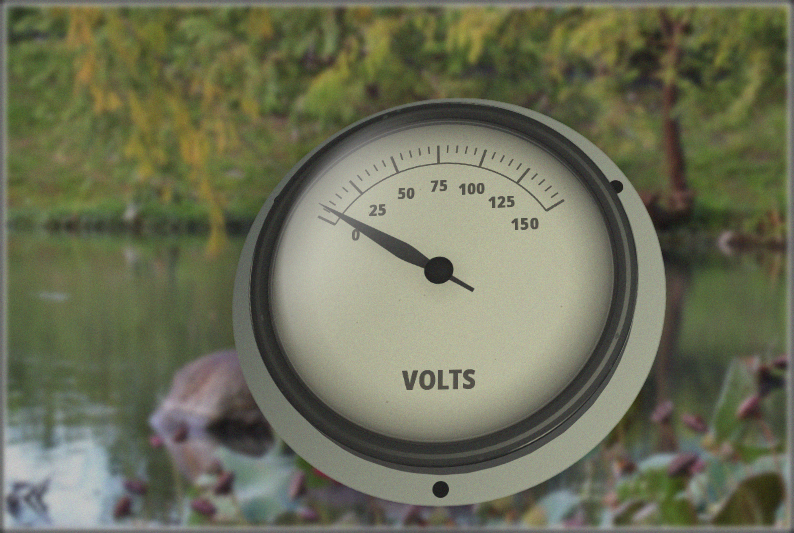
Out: 5,V
